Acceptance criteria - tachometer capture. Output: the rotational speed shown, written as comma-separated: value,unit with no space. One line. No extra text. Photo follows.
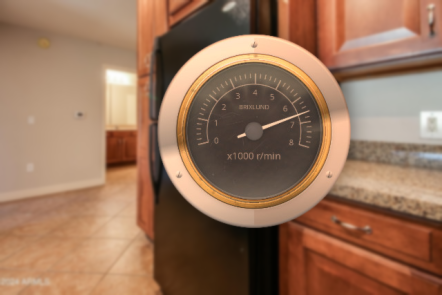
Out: 6600,rpm
